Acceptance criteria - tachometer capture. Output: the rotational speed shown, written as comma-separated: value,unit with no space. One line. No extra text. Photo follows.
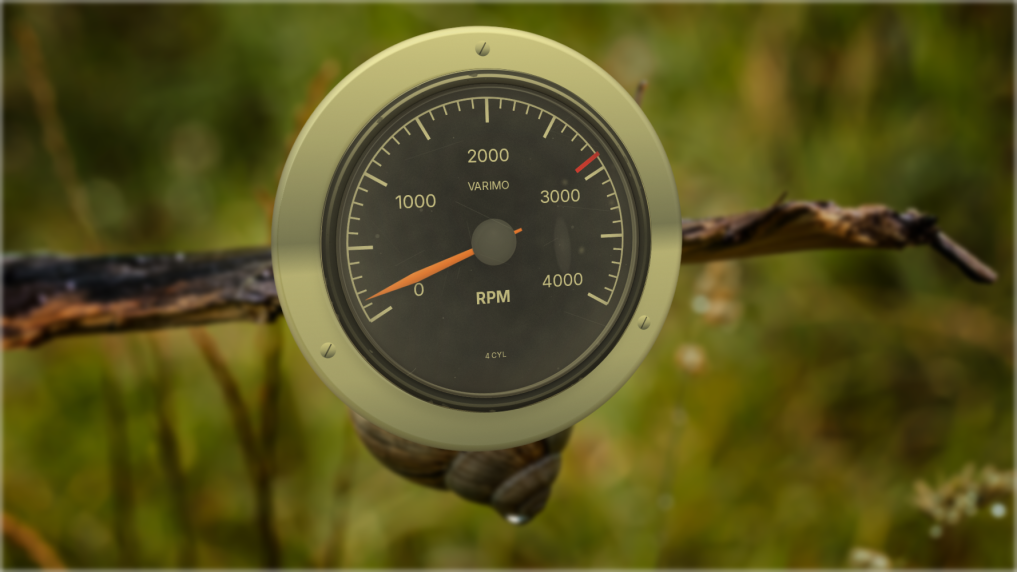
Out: 150,rpm
